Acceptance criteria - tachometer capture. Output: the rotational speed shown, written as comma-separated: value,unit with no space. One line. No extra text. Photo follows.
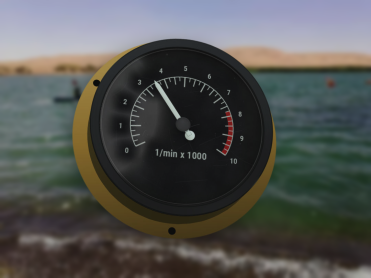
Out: 3500,rpm
